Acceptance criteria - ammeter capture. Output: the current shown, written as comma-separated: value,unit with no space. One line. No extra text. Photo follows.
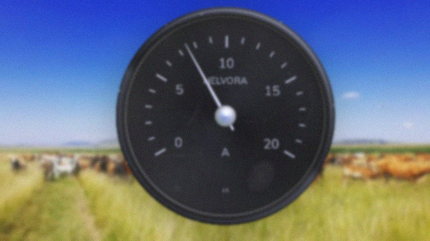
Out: 7.5,A
